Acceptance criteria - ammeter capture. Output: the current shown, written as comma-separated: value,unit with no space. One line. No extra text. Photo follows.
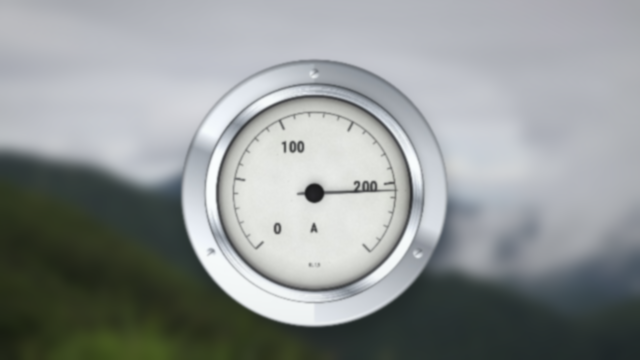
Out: 205,A
